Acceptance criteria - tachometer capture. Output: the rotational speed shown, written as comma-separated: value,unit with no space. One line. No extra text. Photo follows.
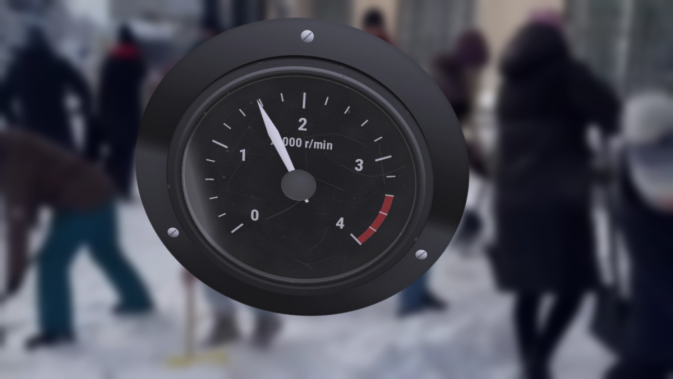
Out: 1600,rpm
